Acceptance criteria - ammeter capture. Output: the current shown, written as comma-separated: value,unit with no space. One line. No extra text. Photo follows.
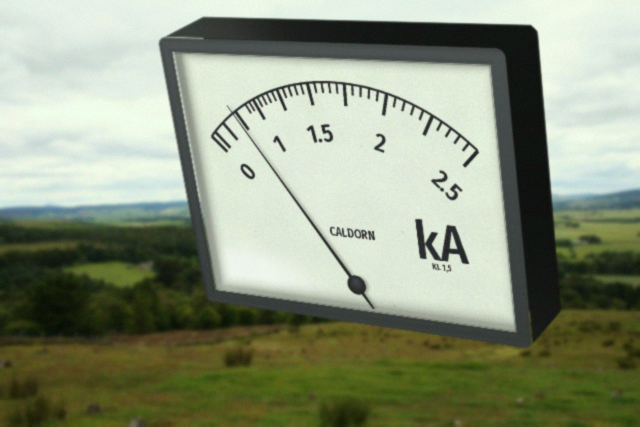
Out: 0.75,kA
